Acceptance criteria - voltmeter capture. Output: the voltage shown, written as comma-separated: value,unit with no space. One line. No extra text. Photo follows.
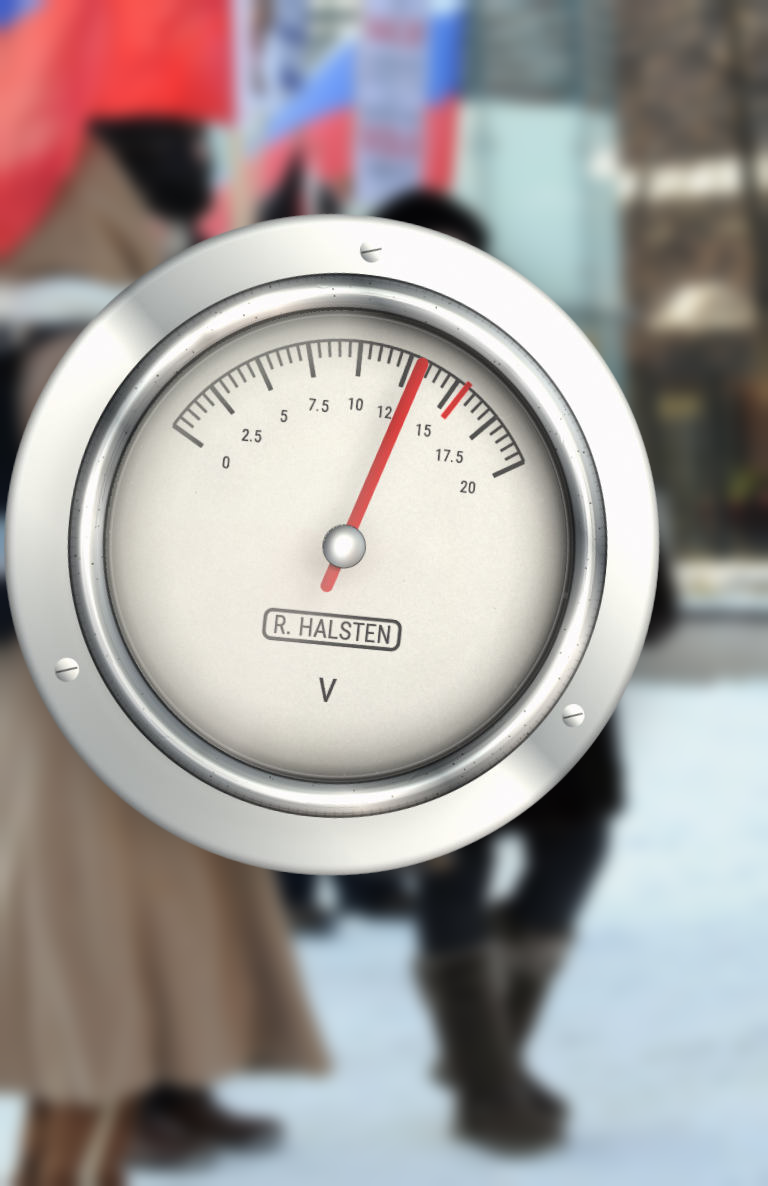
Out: 13,V
